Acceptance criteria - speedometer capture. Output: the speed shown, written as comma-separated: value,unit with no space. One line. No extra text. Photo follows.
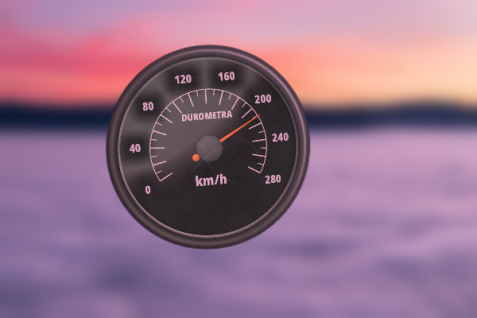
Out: 210,km/h
